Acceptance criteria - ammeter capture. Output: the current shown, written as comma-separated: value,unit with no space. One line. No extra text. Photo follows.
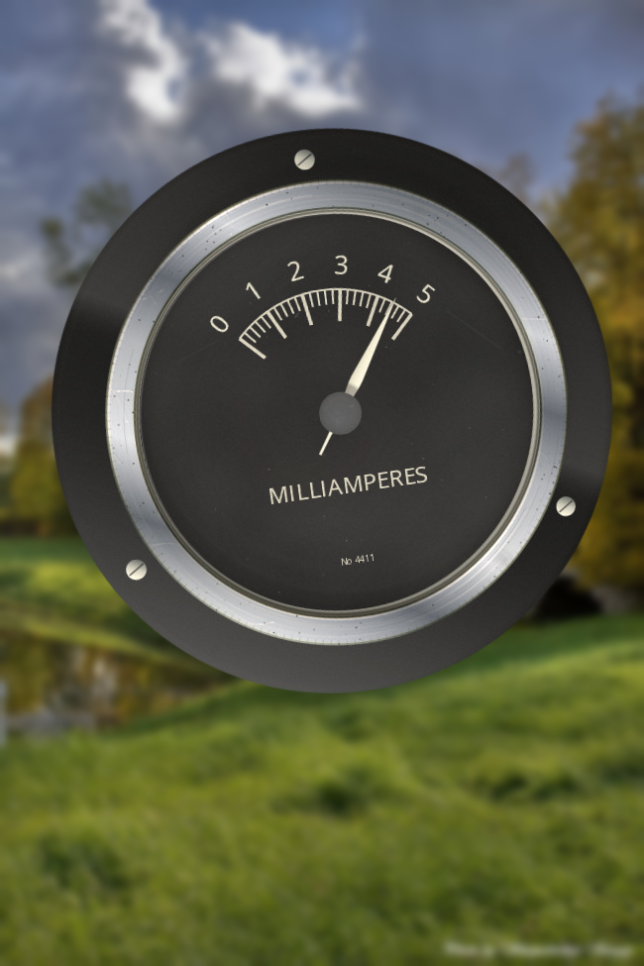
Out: 4.4,mA
